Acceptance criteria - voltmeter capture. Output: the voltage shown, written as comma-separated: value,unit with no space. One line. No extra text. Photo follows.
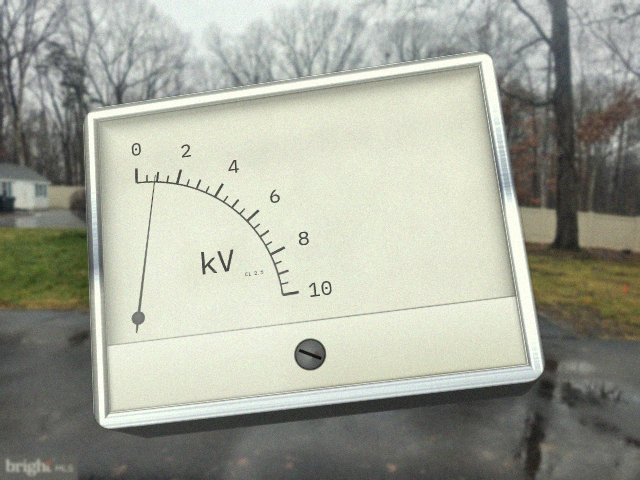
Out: 1,kV
